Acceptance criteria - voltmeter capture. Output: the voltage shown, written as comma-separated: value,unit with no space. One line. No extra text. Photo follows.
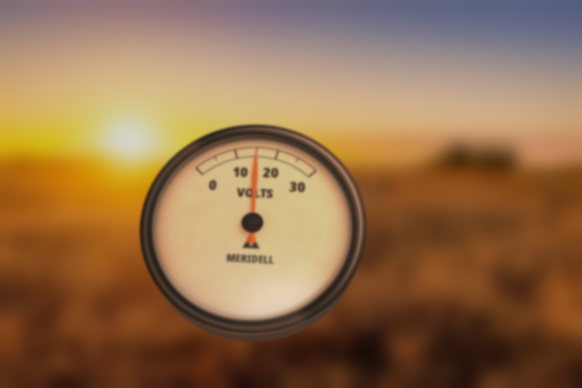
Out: 15,V
